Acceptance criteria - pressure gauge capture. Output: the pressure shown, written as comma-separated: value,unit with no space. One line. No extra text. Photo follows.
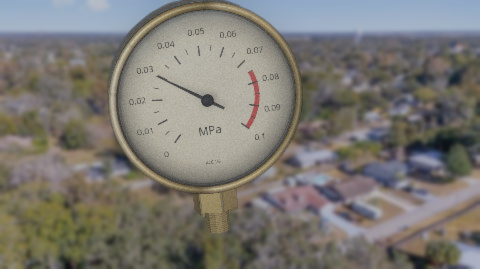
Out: 0.03,MPa
